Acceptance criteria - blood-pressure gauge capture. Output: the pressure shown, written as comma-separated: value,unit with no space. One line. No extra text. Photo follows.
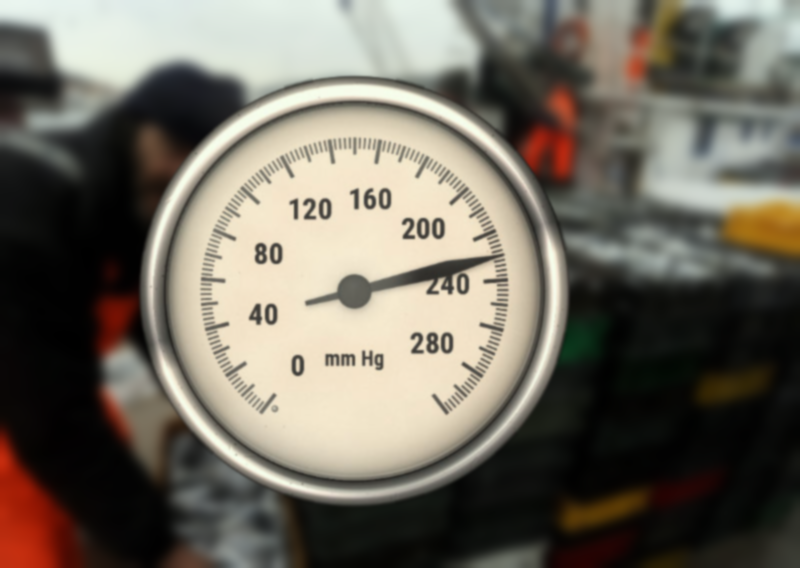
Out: 230,mmHg
